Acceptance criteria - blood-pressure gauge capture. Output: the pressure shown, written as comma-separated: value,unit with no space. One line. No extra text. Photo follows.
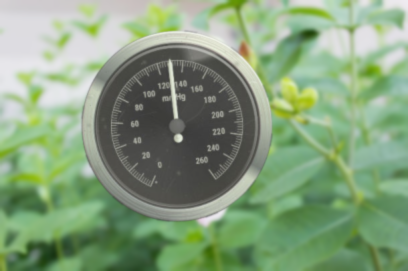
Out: 130,mmHg
